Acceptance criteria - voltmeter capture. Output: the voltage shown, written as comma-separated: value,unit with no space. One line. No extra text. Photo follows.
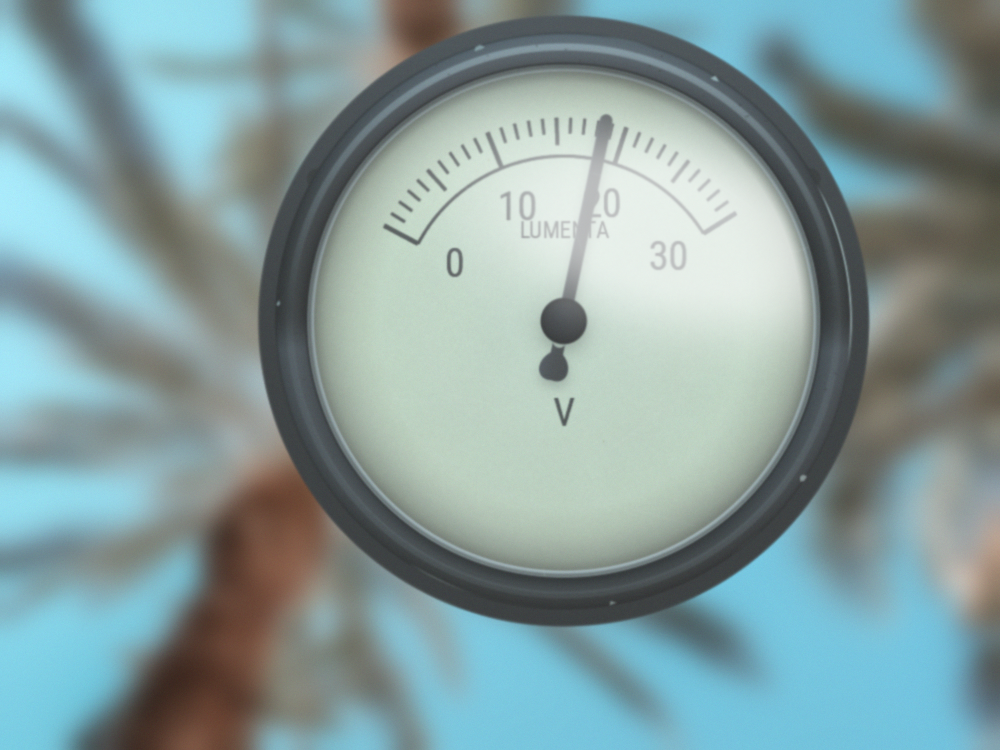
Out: 18.5,V
